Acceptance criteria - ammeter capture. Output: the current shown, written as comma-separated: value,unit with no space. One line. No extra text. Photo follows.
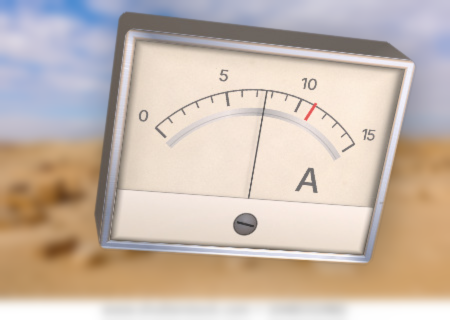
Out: 7.5,A
